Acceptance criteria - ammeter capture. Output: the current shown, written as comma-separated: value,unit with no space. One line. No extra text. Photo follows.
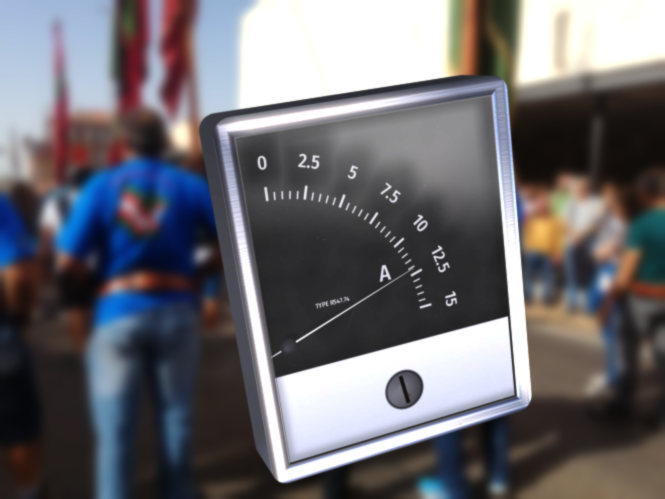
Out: 12,A
